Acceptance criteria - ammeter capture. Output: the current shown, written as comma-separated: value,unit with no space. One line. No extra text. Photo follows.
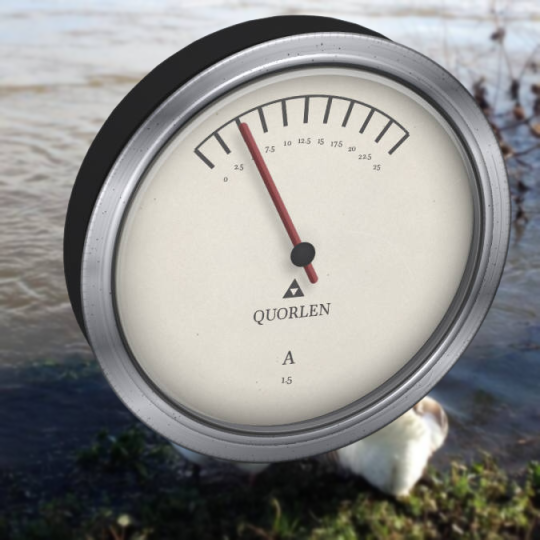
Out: 5,A
